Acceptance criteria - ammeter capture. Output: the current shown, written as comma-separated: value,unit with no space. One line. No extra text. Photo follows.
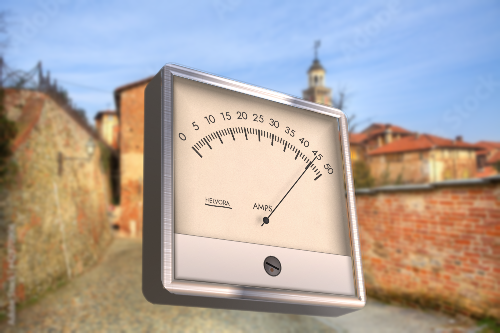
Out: 45,A
